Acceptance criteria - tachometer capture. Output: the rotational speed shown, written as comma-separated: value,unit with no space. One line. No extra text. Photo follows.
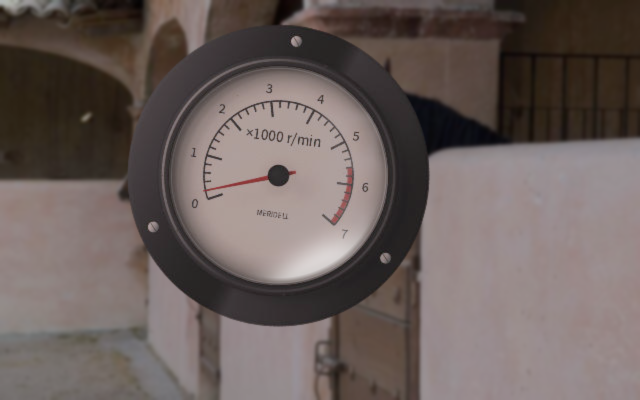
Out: 200,rpm
